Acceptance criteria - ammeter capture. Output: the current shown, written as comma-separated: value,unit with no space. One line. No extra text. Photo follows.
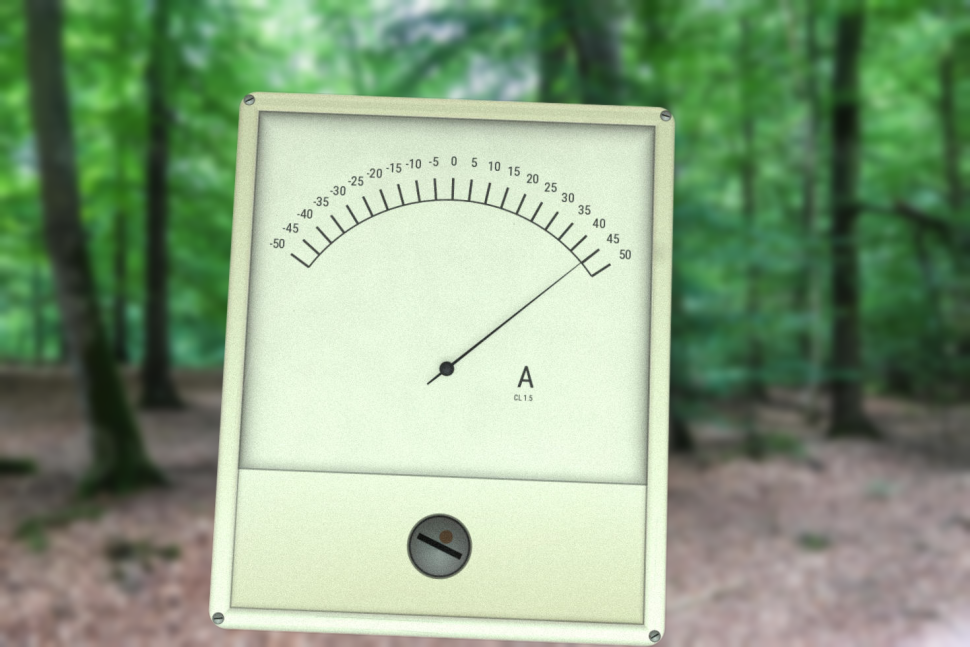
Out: 45,A
